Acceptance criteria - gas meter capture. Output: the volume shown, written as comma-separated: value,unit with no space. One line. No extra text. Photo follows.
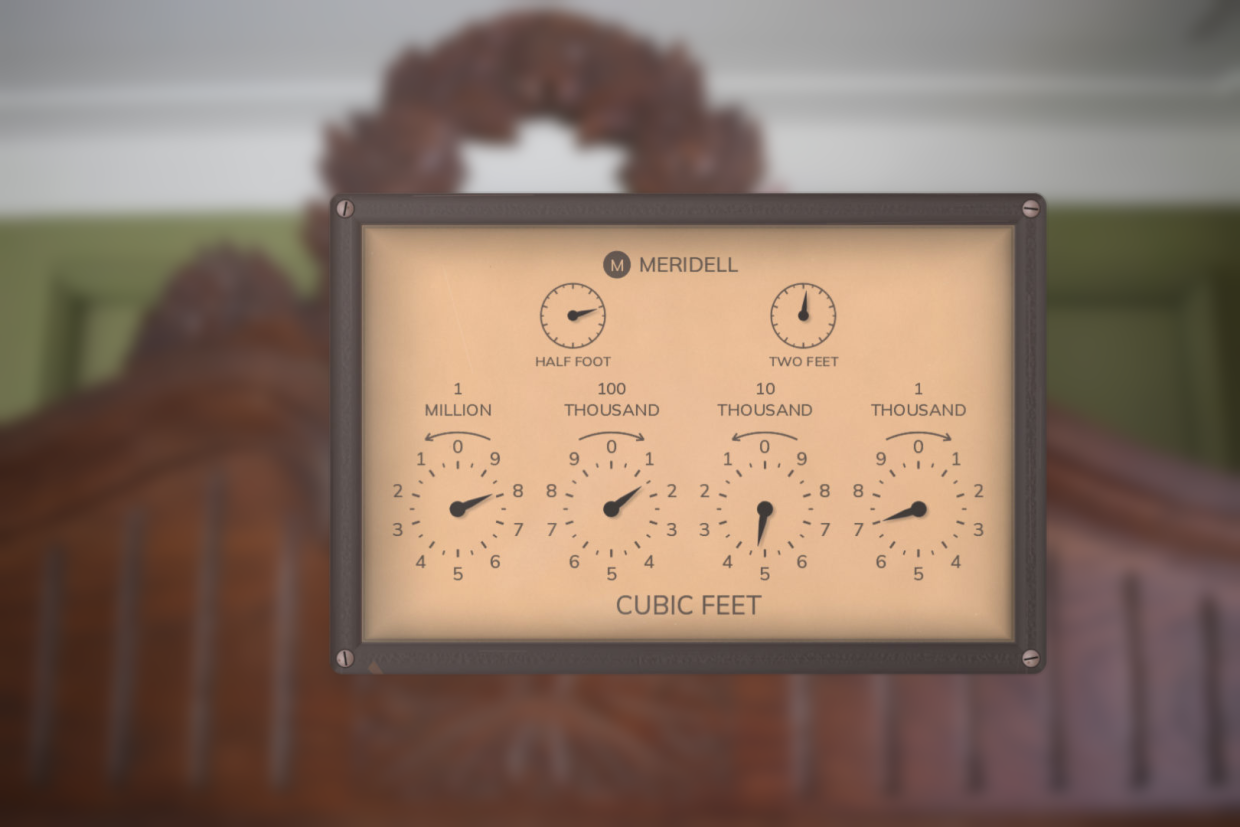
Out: 814700,ft³
